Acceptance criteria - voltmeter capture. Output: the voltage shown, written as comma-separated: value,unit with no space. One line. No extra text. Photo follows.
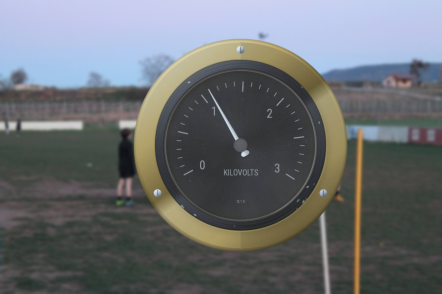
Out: 1.1,kV
